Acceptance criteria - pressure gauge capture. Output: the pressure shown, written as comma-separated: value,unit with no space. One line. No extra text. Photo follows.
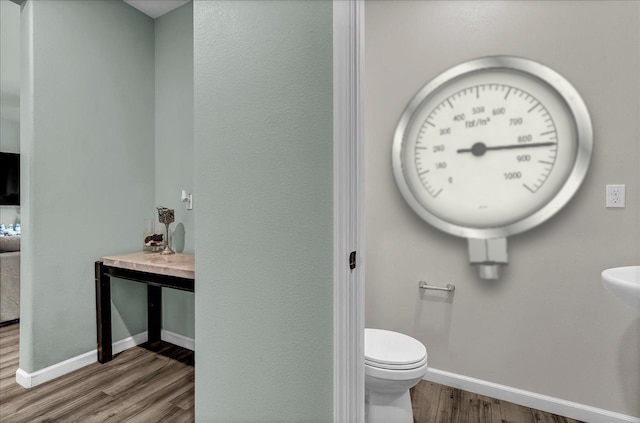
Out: 840,psi
